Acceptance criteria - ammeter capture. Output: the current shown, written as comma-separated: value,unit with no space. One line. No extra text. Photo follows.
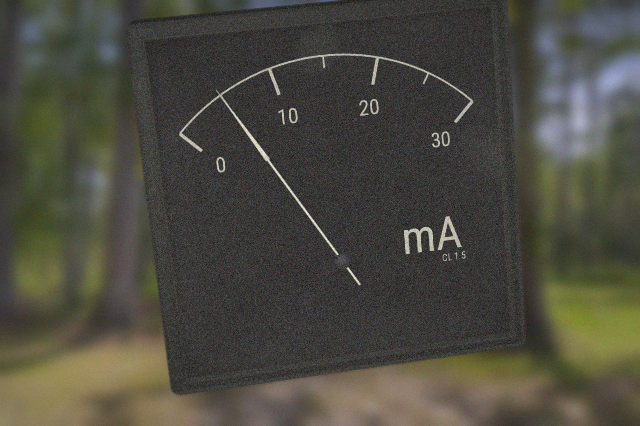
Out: 5,mA
